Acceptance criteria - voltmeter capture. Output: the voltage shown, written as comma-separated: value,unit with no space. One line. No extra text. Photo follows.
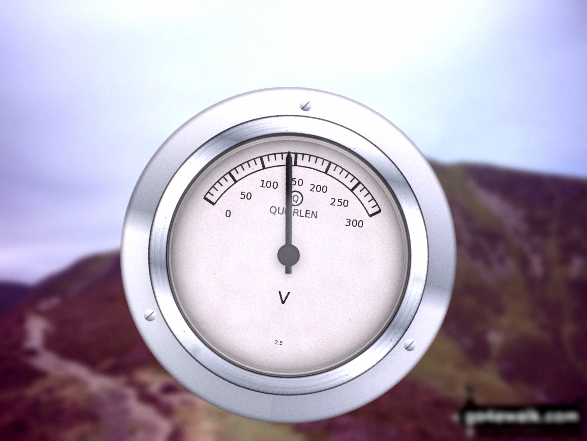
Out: 140,V
